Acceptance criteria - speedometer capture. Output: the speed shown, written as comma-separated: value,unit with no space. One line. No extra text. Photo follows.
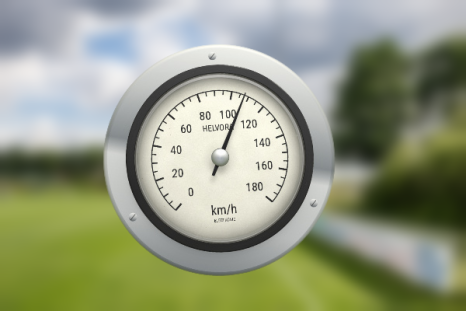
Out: 107.5,km/h
